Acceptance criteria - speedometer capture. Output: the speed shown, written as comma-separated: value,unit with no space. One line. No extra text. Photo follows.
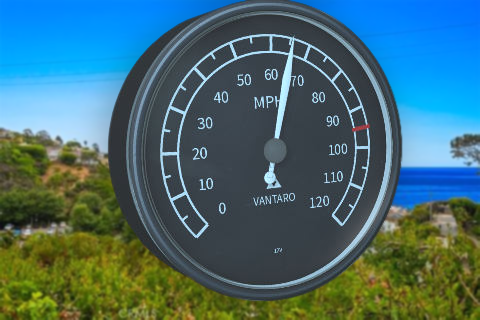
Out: 65,mph
